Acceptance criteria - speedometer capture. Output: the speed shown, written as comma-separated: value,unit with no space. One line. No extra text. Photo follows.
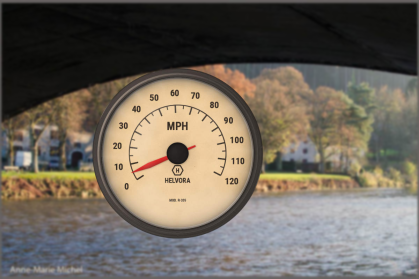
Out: 5,mph
